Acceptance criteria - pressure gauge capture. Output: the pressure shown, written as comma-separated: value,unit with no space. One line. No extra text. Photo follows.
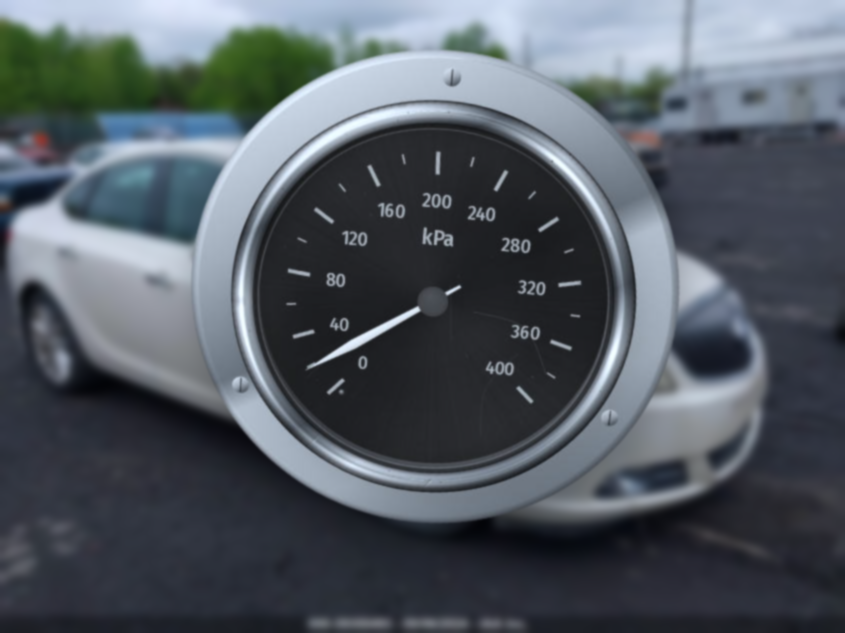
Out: 20,kPa
